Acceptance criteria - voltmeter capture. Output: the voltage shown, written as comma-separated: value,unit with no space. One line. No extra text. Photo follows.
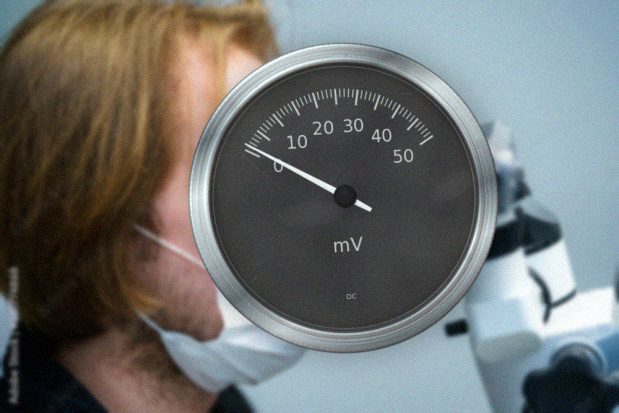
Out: 1,mV
